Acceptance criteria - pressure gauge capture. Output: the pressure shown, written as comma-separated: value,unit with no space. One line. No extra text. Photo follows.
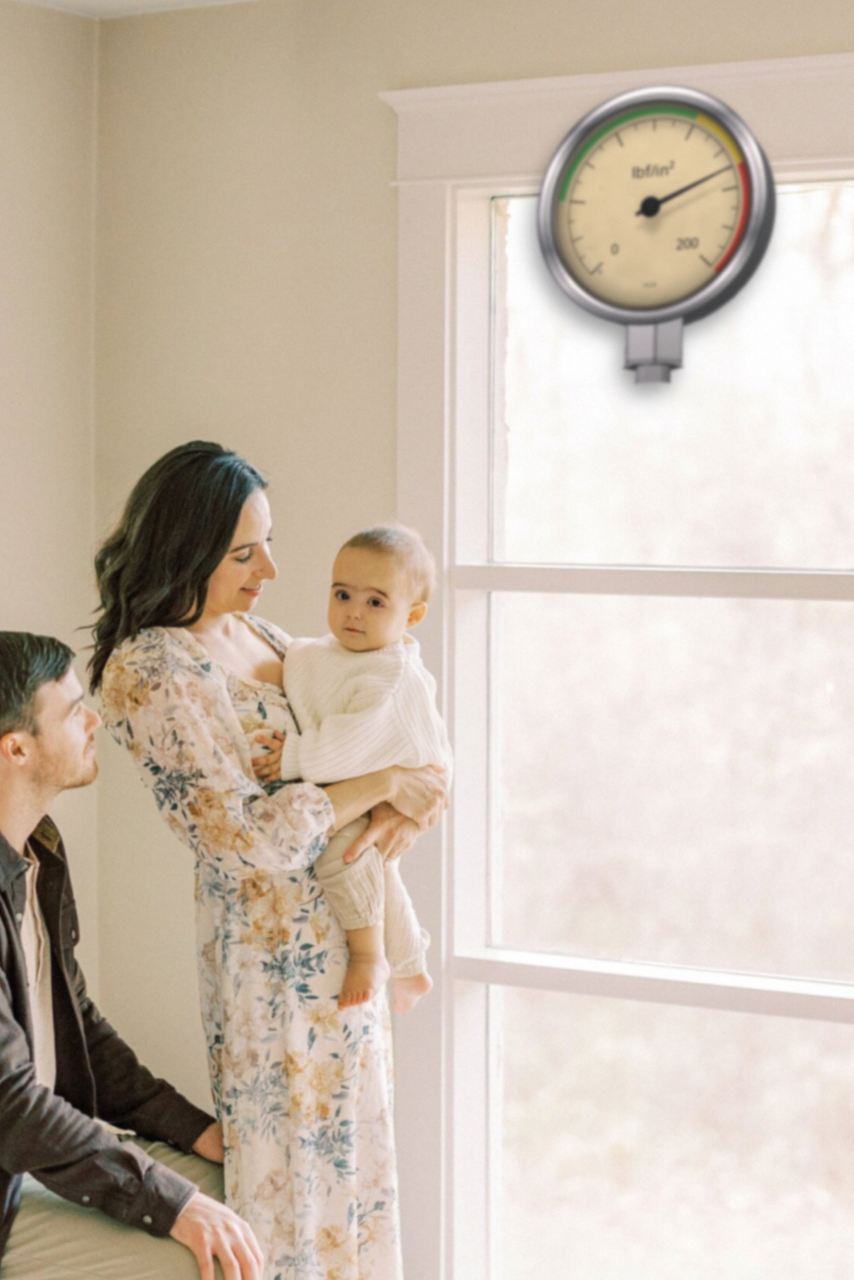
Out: 150,psi
